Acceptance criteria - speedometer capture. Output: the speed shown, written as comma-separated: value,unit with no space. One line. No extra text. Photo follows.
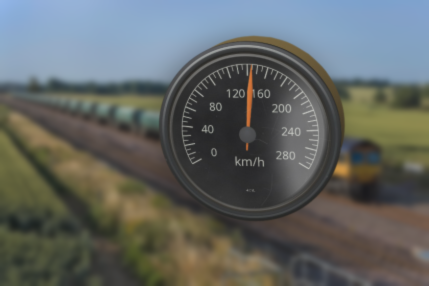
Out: 145,km/h
